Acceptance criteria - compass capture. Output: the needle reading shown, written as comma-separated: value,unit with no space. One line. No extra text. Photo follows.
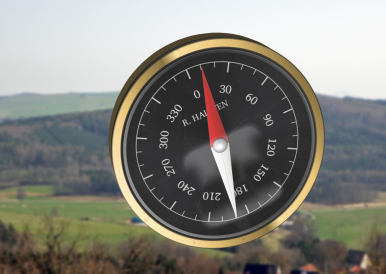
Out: 10,°
